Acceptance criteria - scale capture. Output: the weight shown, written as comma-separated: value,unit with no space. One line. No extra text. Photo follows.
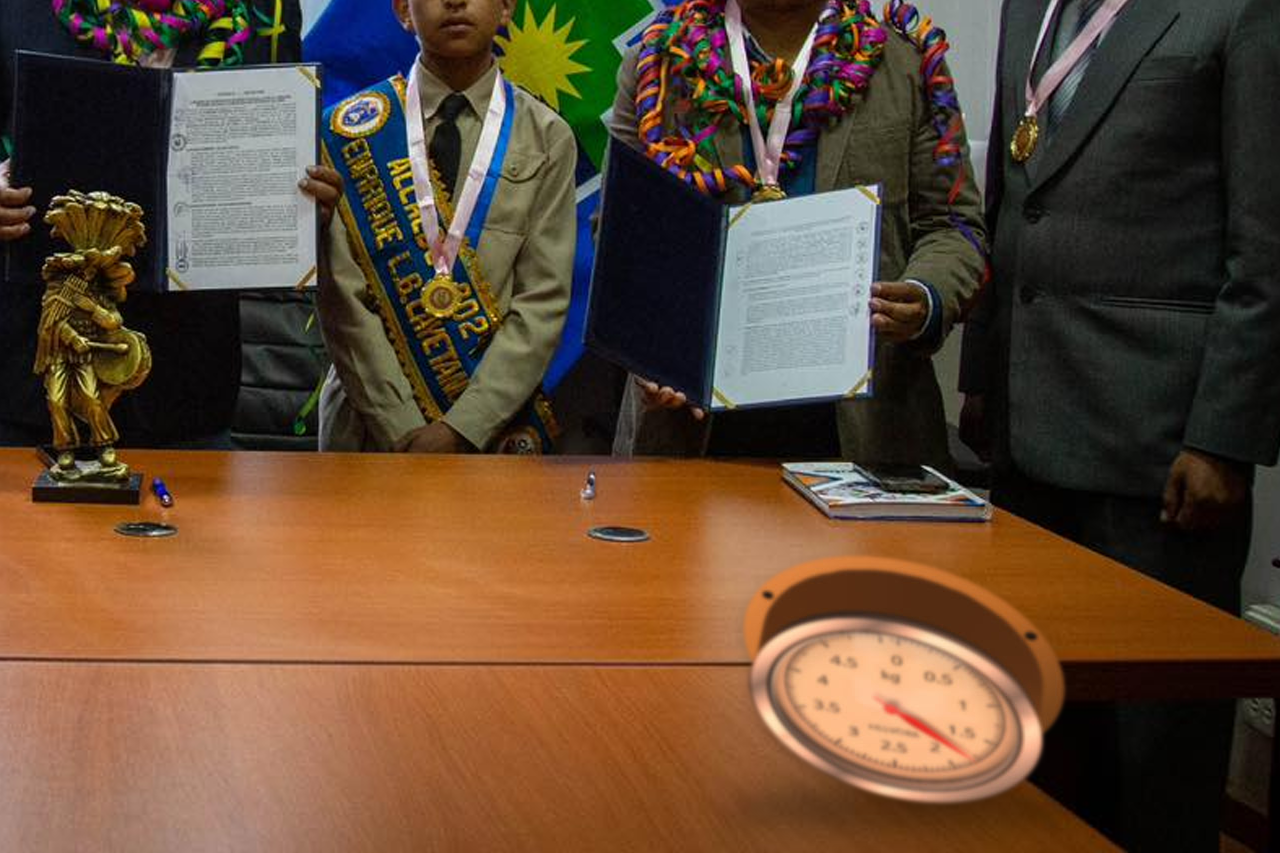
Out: 1.75,kg
